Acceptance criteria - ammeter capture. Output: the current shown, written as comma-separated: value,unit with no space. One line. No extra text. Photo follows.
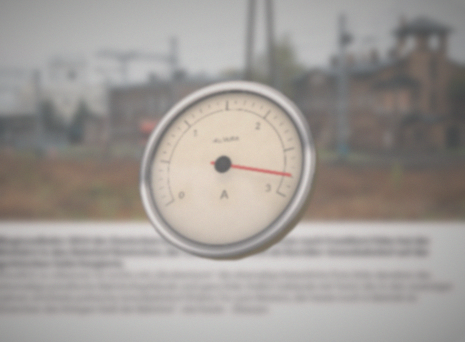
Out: 2.8,A
